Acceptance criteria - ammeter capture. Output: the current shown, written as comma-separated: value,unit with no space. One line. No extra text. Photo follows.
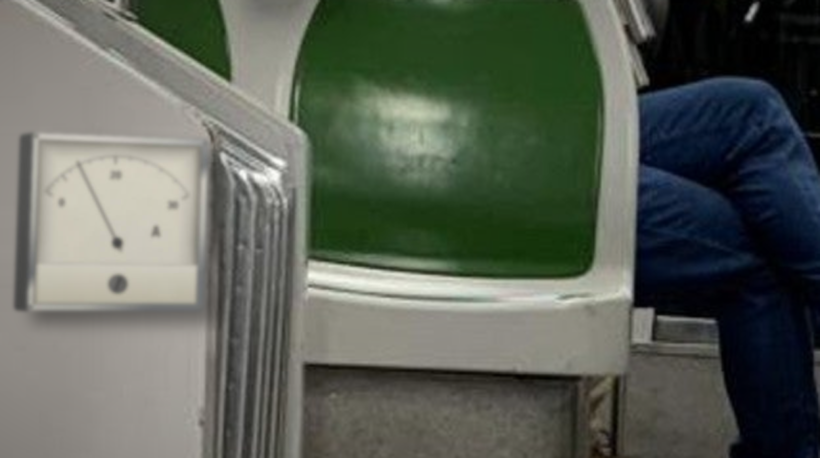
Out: 14,A
